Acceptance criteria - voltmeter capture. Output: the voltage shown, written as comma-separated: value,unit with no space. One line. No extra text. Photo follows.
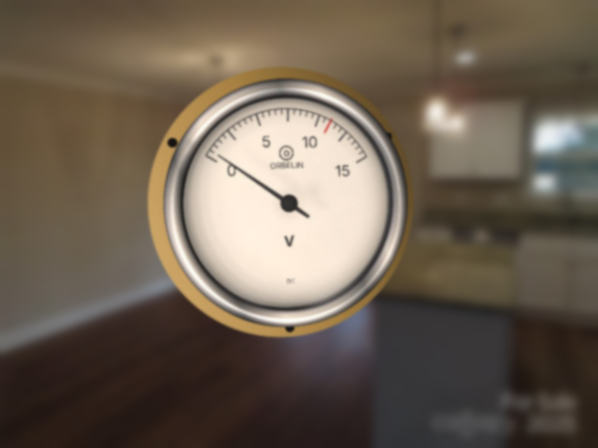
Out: 0.5,V
